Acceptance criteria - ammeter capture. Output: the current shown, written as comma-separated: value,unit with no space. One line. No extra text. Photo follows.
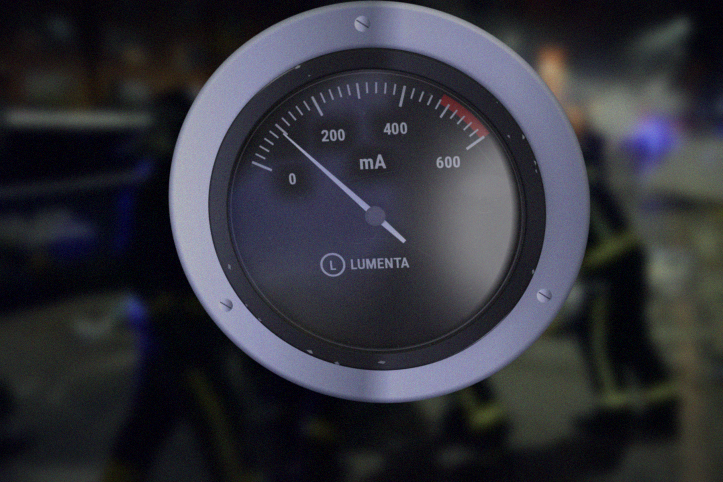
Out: 100,mA
